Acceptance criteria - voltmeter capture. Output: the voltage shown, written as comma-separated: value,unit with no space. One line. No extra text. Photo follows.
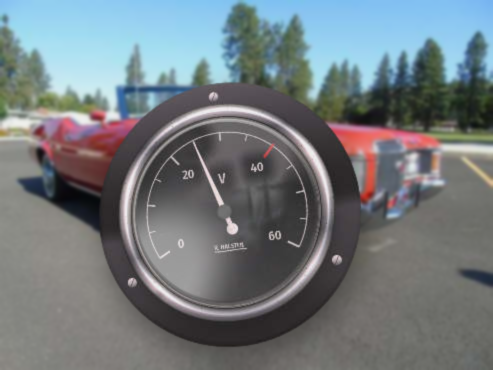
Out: 25,V
